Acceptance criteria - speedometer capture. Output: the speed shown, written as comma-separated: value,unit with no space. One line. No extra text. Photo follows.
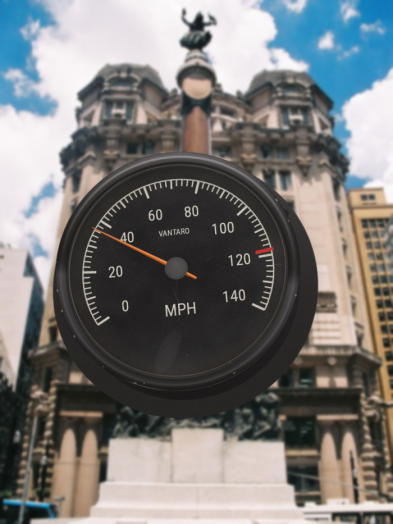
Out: 36,mph
